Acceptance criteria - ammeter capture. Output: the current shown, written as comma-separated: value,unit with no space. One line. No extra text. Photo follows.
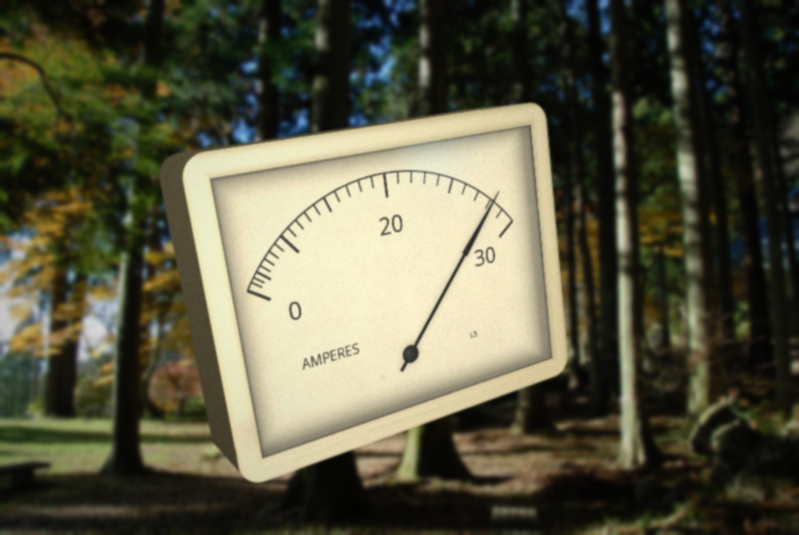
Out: 28,A
